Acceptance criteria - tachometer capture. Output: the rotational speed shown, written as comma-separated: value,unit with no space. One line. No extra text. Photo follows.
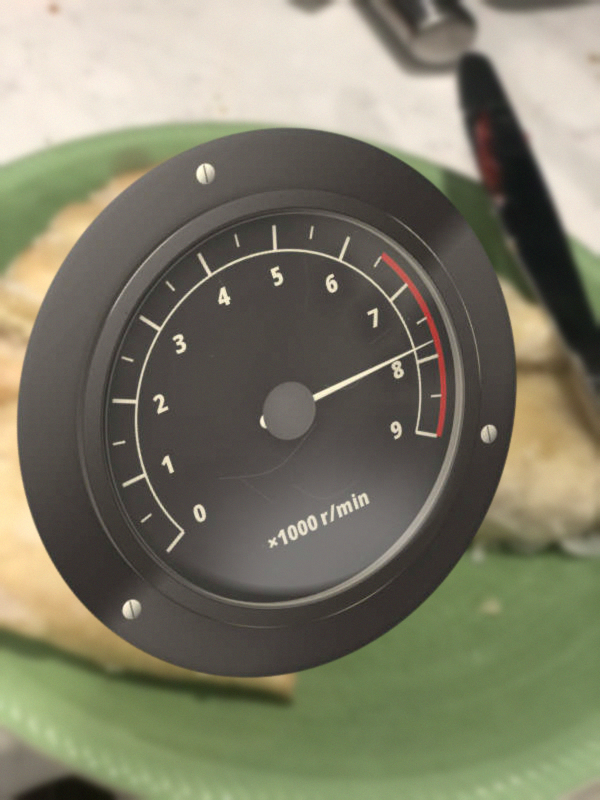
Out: 7750,rpm
